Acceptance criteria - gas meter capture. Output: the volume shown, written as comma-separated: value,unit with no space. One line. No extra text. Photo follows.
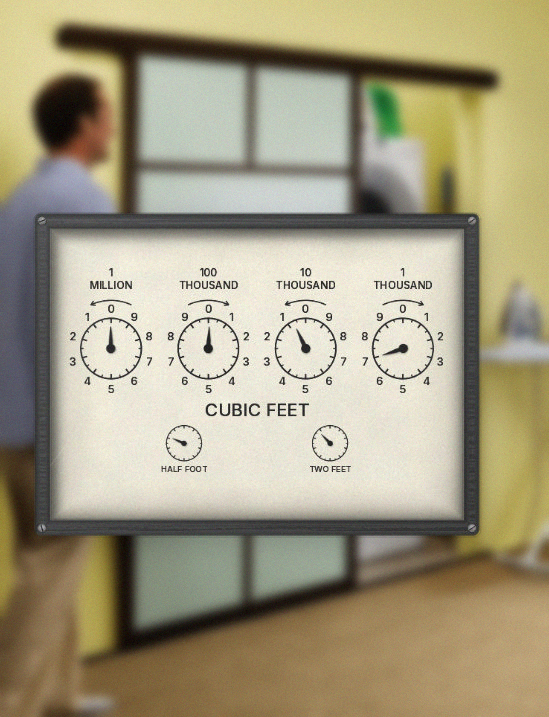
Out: 700,ft³
